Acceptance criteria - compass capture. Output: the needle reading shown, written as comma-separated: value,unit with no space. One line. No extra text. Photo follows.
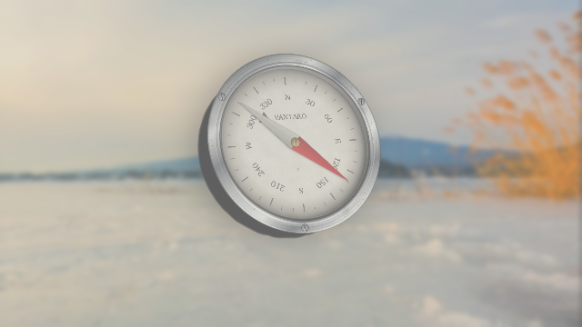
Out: 130,°
